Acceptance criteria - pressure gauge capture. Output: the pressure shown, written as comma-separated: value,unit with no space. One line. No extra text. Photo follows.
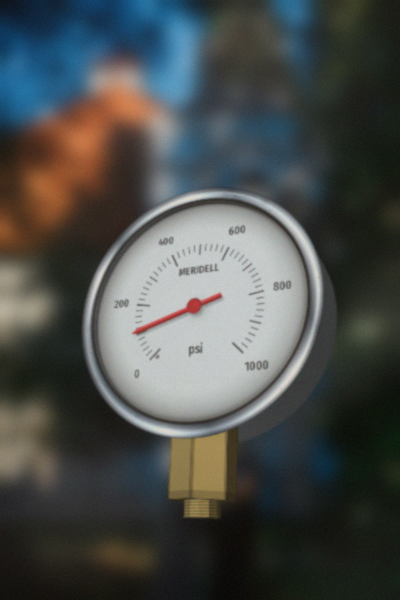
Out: 100,psi
